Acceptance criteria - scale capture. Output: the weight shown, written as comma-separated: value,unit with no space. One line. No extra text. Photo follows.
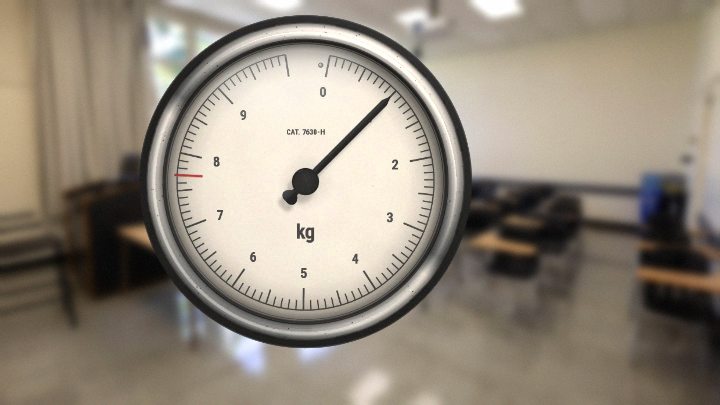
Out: 1,kg
